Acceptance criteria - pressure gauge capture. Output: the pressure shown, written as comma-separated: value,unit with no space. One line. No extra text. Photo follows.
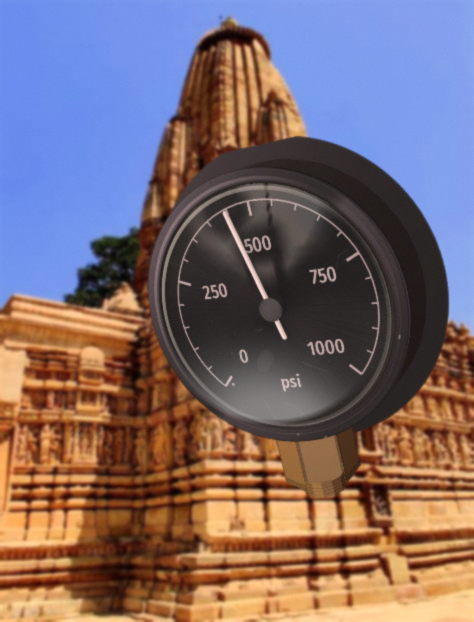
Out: 450,psi
